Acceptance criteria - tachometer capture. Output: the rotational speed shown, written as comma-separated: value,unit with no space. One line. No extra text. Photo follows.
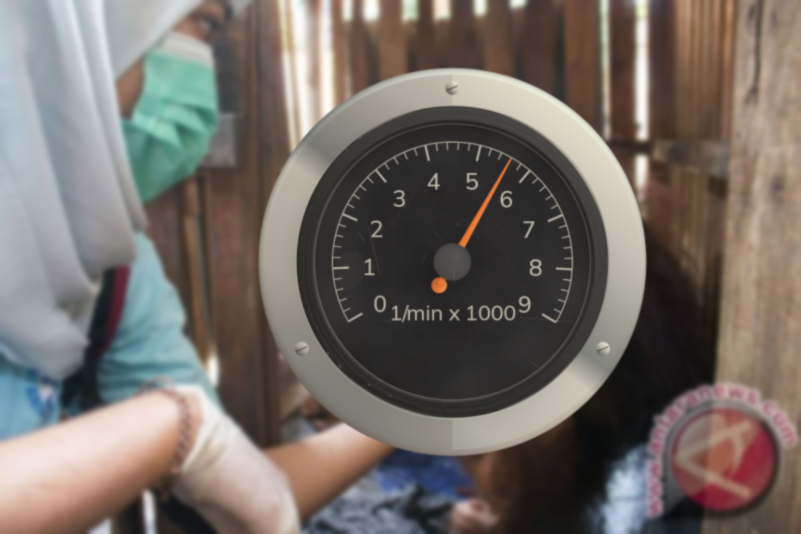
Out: 5600,rpm
